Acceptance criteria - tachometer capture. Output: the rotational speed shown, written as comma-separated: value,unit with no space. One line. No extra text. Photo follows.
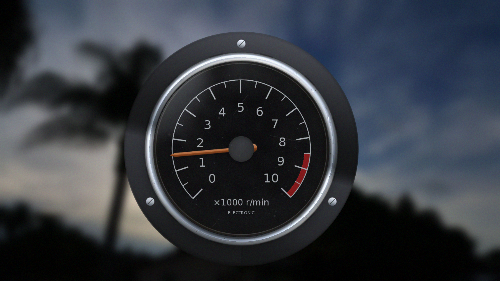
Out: 1500,rpm
